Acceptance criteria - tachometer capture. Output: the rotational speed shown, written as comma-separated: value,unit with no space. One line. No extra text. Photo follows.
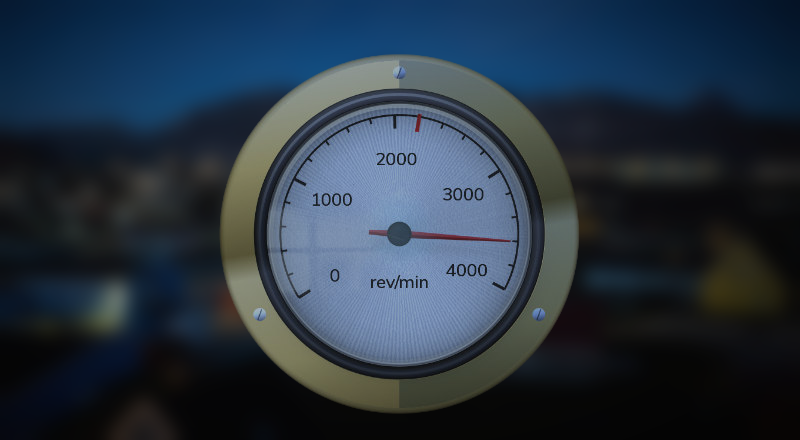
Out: 3600,rpm
